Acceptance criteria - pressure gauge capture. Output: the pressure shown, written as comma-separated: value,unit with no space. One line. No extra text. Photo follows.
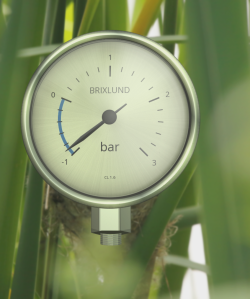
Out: -0.9,bar
